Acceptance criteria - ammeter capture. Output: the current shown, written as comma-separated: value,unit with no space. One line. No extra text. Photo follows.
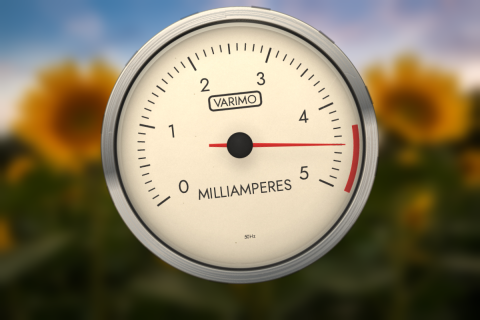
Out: 4.5,mA
